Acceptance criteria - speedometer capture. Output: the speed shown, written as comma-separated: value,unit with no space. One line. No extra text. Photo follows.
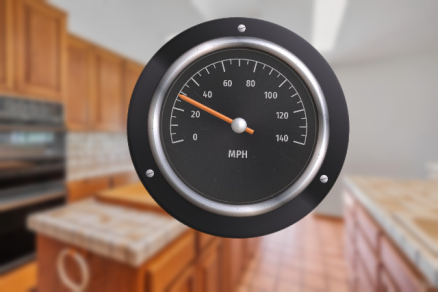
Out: 27.5,mph
